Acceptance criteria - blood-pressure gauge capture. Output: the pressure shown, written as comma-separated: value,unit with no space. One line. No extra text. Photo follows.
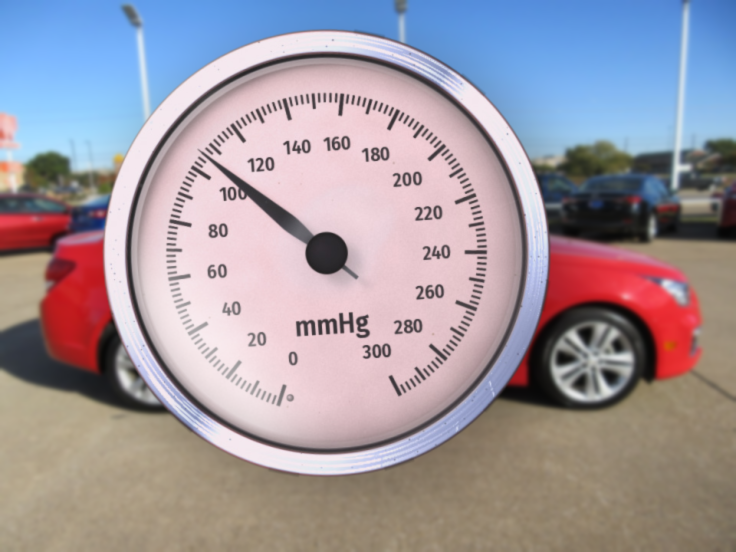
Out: 106,mmHg
